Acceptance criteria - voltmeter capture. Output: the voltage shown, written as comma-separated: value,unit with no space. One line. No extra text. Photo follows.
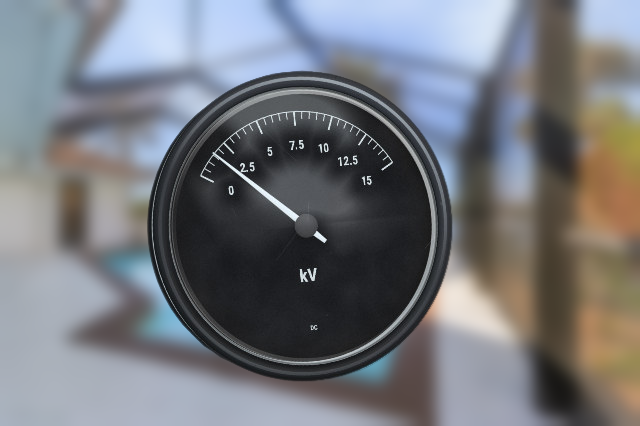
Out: 1.5,kV
